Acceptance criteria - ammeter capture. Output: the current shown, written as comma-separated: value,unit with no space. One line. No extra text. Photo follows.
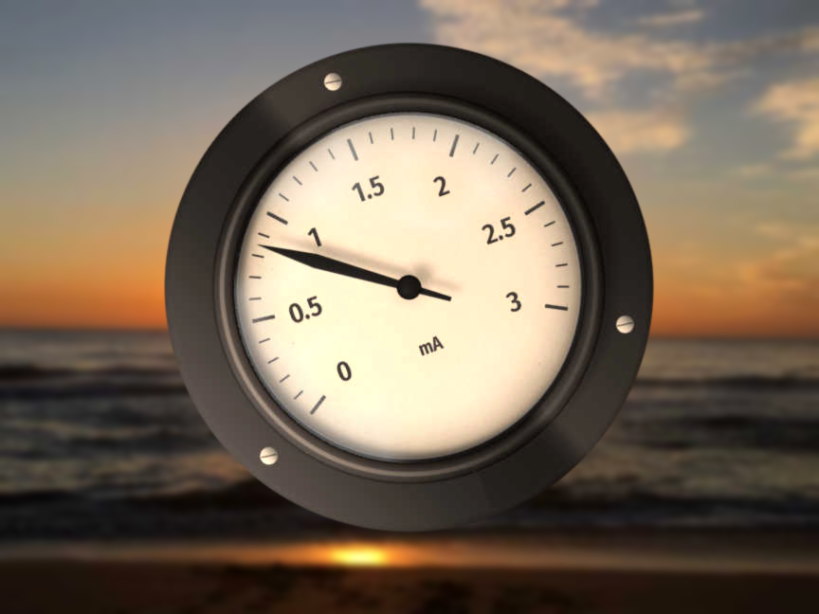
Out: 0.85,mA
